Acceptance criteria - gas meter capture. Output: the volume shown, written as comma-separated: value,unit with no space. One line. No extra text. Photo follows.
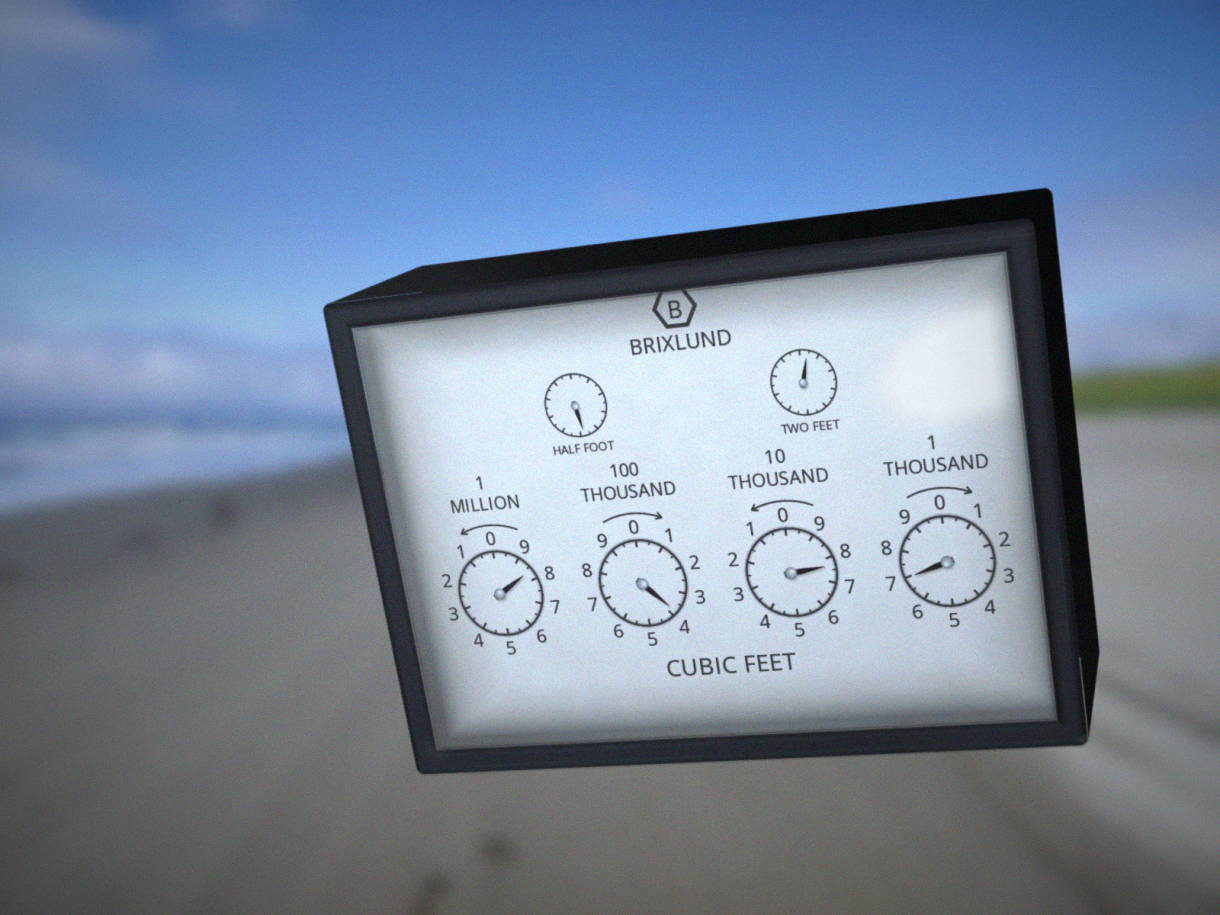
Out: 837700,ft³
